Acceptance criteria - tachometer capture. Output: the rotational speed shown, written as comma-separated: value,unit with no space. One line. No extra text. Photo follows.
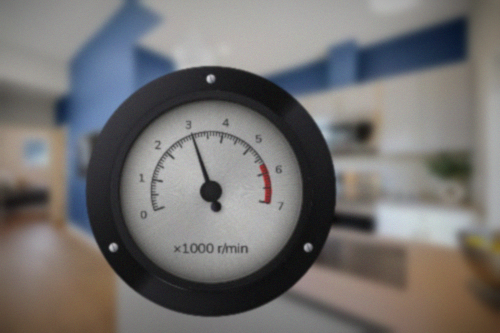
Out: 3000,rpm
